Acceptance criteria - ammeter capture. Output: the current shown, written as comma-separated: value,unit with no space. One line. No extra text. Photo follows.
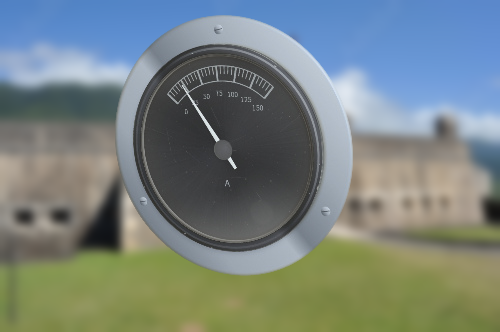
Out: 25,A
